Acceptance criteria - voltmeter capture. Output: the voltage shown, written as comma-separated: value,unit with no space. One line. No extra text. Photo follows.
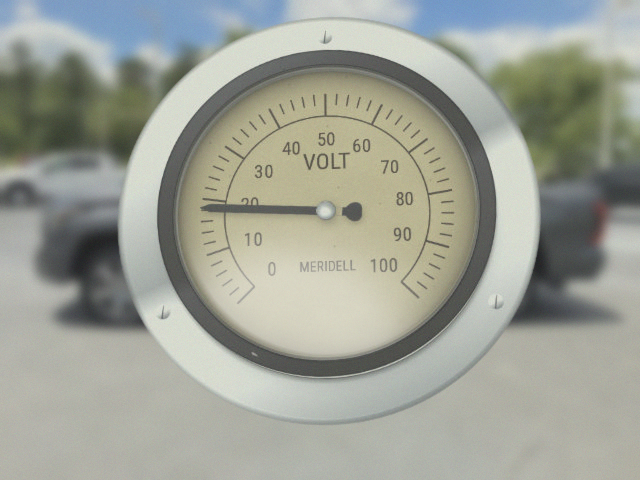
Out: 18,V
